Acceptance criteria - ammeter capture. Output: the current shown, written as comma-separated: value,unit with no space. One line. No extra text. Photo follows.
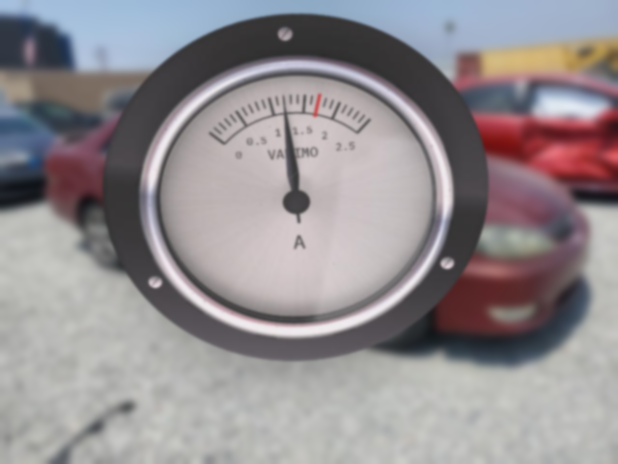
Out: 1.2,A
